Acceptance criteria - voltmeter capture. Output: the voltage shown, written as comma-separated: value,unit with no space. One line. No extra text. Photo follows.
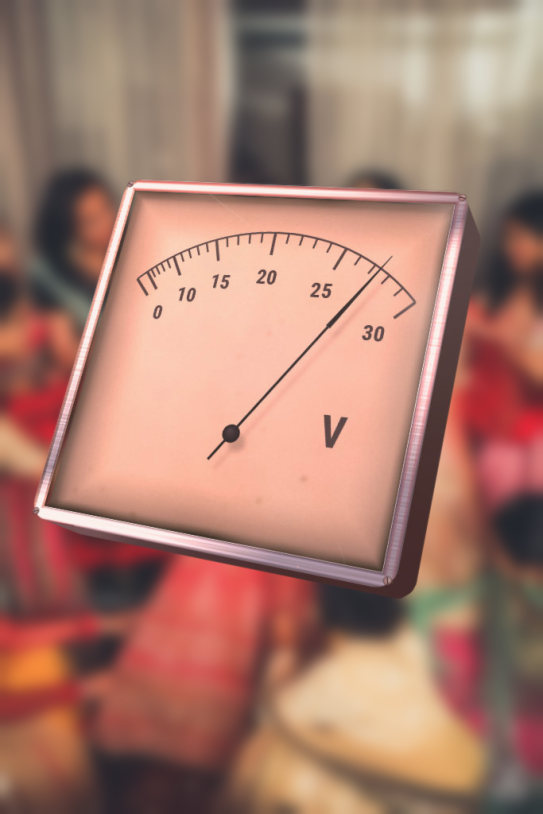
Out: 27.5,V
